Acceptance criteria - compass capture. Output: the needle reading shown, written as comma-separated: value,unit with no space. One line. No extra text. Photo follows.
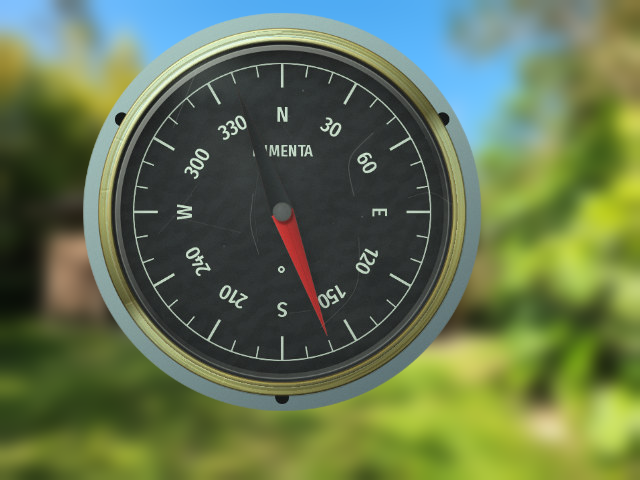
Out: 160,°
